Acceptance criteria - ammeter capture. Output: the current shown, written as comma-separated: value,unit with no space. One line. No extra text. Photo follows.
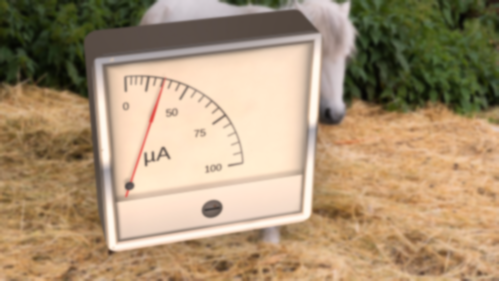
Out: 35,µA
